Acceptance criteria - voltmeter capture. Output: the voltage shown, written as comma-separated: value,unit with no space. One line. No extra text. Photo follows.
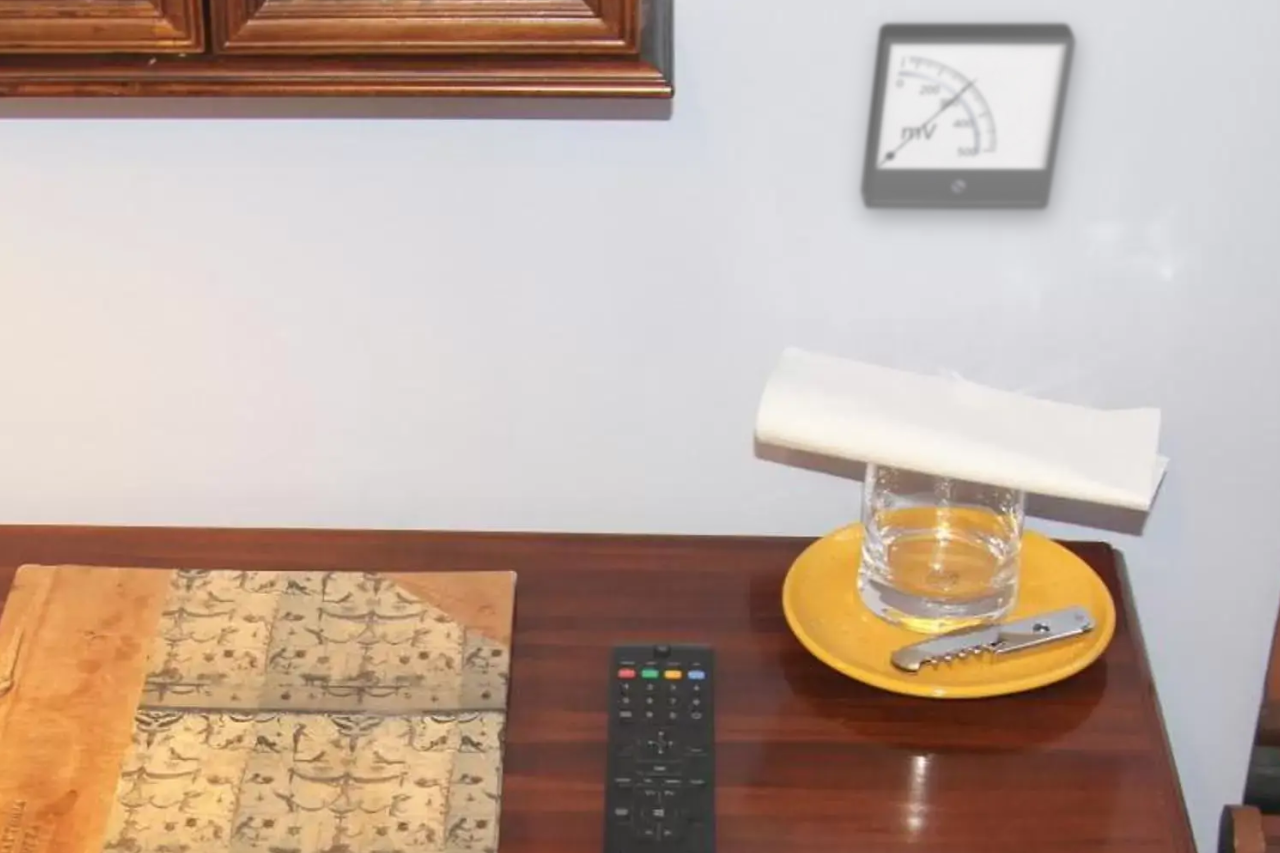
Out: 300,mV
